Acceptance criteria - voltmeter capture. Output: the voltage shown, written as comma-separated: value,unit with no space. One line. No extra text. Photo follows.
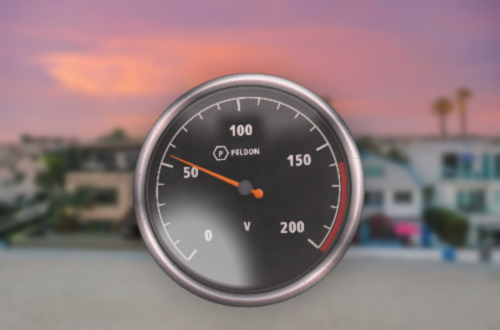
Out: 55,V
